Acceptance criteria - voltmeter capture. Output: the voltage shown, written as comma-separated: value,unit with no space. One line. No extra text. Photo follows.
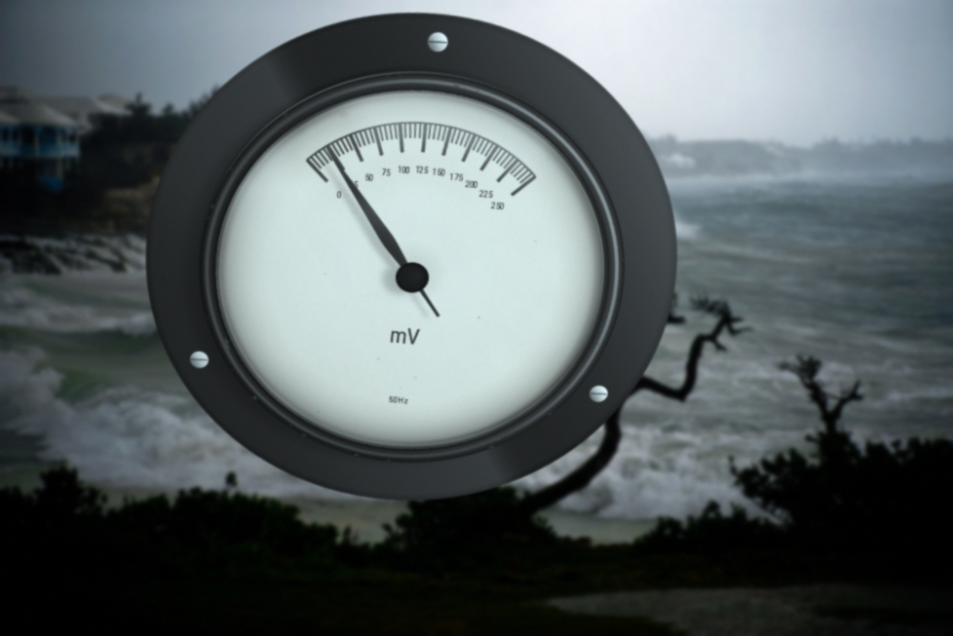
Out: 25,mV
